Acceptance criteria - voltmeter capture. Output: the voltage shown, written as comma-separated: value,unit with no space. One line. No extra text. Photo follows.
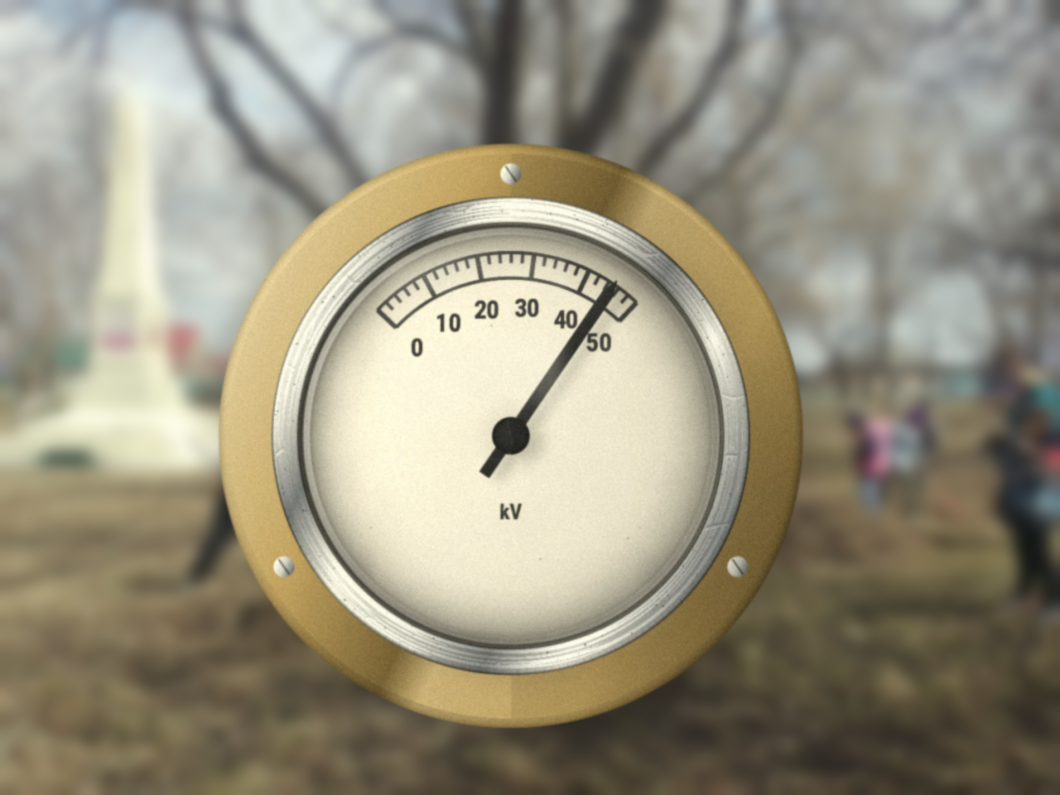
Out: 45,kV
